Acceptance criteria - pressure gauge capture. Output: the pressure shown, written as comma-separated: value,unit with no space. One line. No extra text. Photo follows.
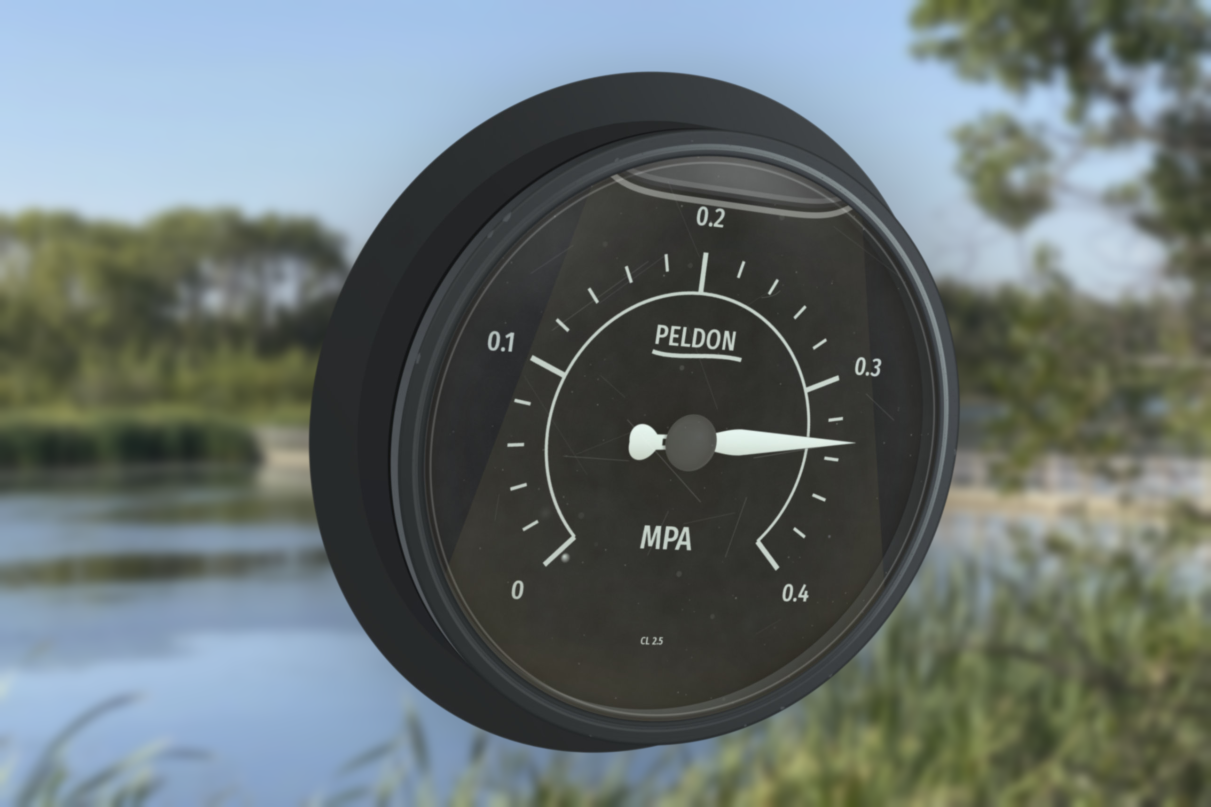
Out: 0.33,MPa
